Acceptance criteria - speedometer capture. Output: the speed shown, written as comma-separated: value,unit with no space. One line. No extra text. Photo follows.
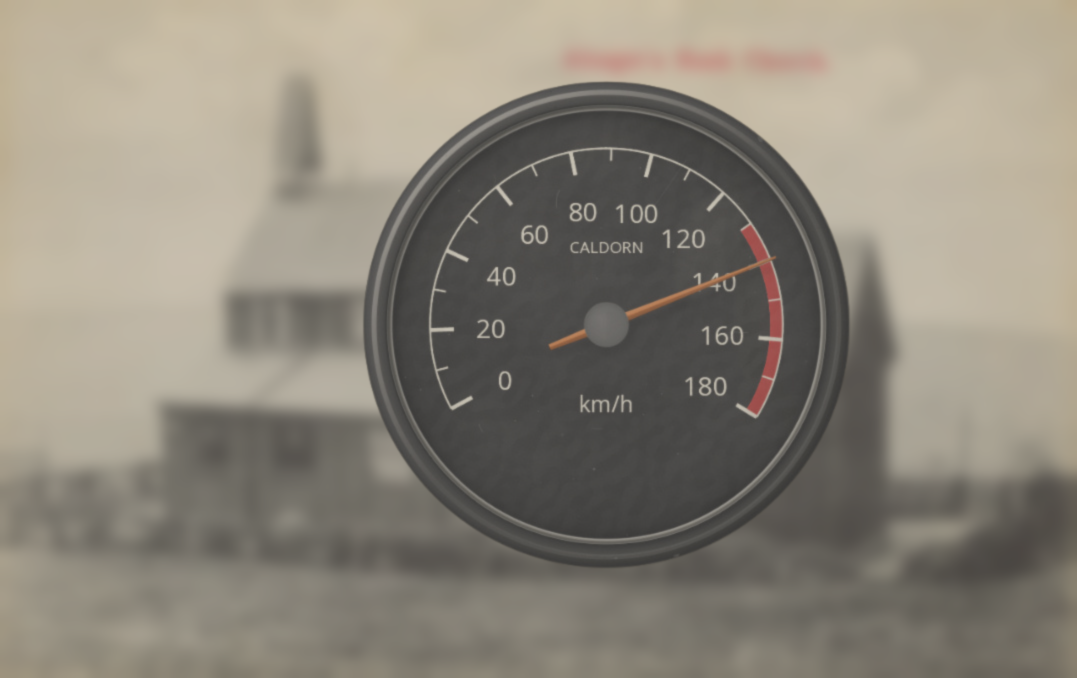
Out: 140,km/h
